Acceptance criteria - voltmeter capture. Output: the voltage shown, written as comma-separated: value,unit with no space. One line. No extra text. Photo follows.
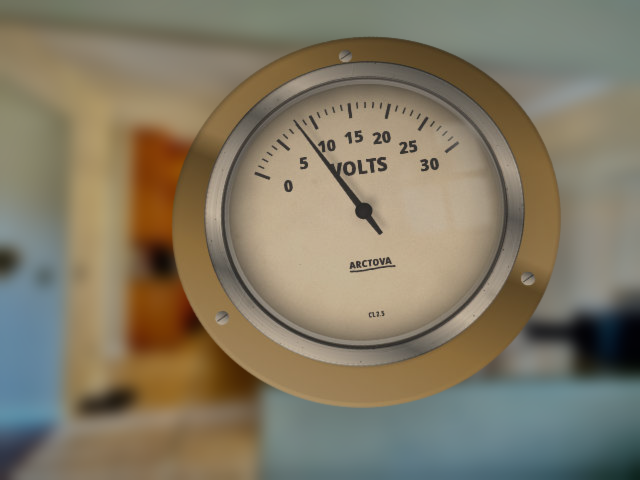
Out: 8,V
